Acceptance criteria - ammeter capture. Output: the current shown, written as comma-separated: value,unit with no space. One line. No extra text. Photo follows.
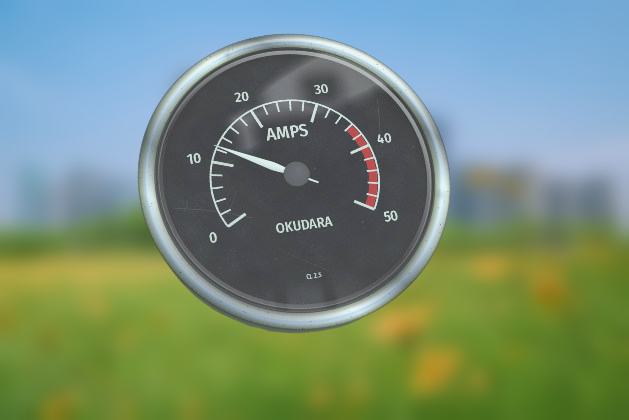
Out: 12,A
